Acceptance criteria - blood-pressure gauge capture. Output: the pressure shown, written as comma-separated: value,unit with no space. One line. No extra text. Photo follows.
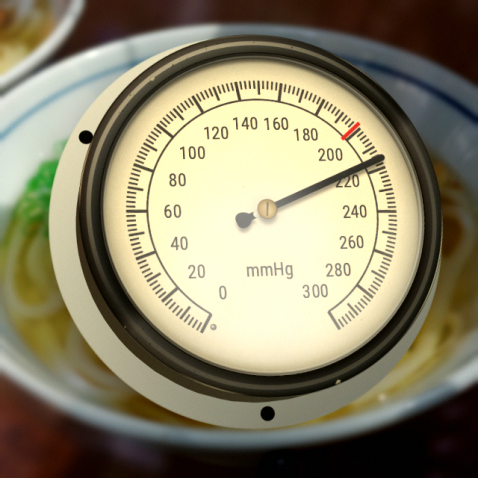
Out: 216,mmHg
